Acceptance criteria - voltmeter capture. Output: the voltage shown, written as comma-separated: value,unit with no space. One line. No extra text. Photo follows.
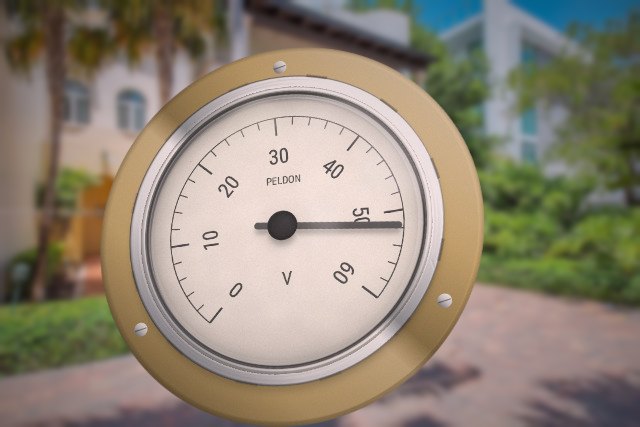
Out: 52,V
